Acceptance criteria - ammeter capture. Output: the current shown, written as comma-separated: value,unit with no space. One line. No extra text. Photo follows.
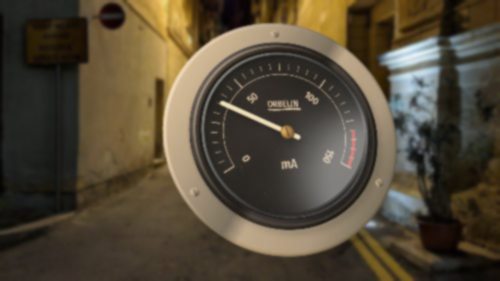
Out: 35,mA
